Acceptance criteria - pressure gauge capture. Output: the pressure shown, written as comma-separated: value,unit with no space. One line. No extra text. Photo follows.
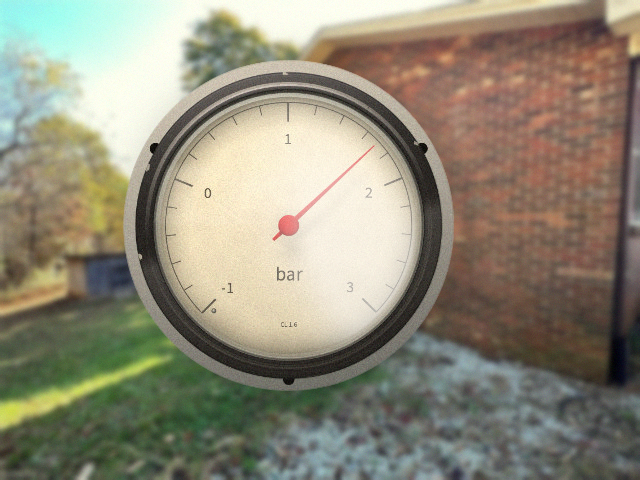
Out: 1.7,bar
